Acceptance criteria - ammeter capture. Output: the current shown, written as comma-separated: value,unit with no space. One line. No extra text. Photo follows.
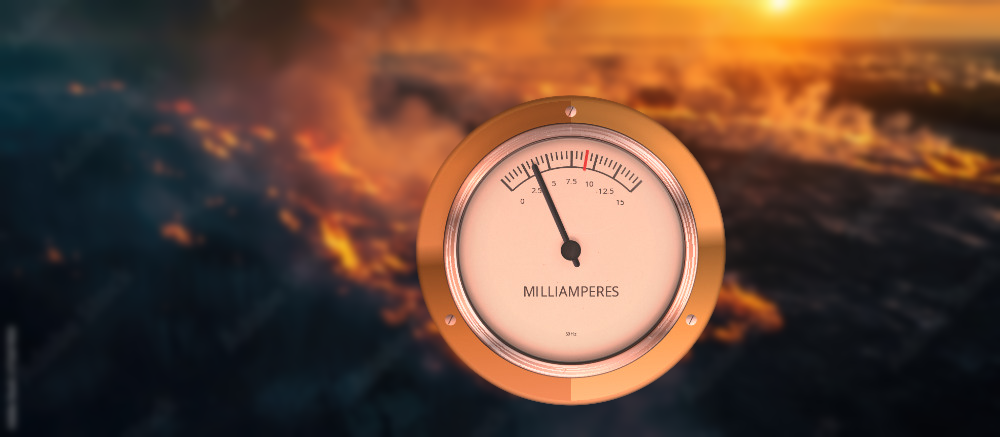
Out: 3.5,mA
